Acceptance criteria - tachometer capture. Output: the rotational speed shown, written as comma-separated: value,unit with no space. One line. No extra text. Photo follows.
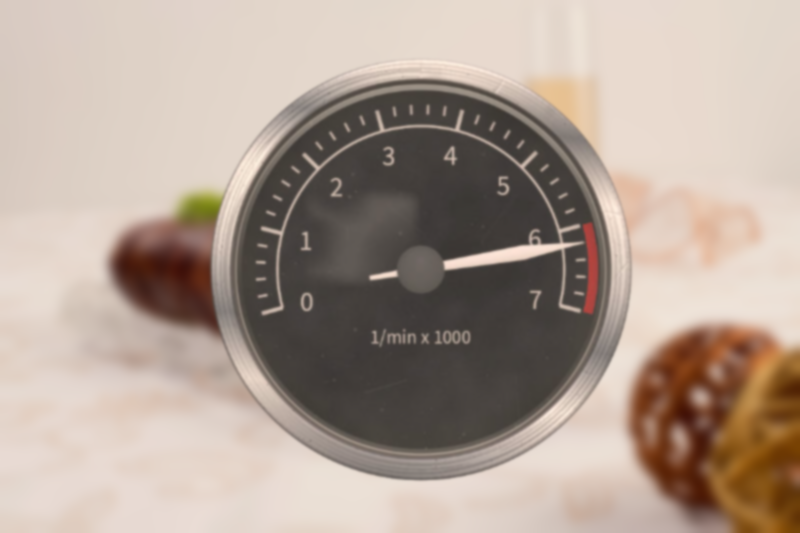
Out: 6200,rpm
